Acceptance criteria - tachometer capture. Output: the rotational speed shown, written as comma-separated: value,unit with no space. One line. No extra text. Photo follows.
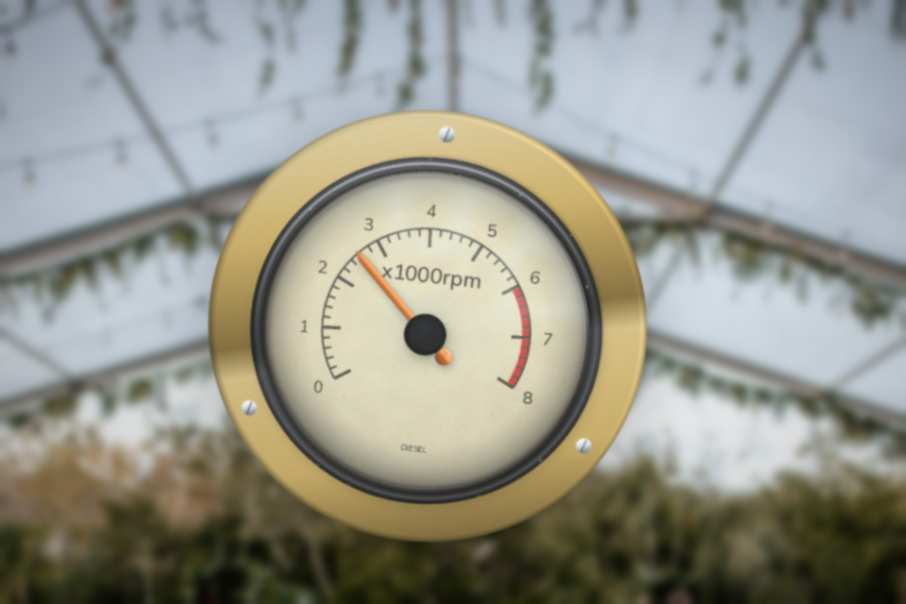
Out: 2600,rpm
